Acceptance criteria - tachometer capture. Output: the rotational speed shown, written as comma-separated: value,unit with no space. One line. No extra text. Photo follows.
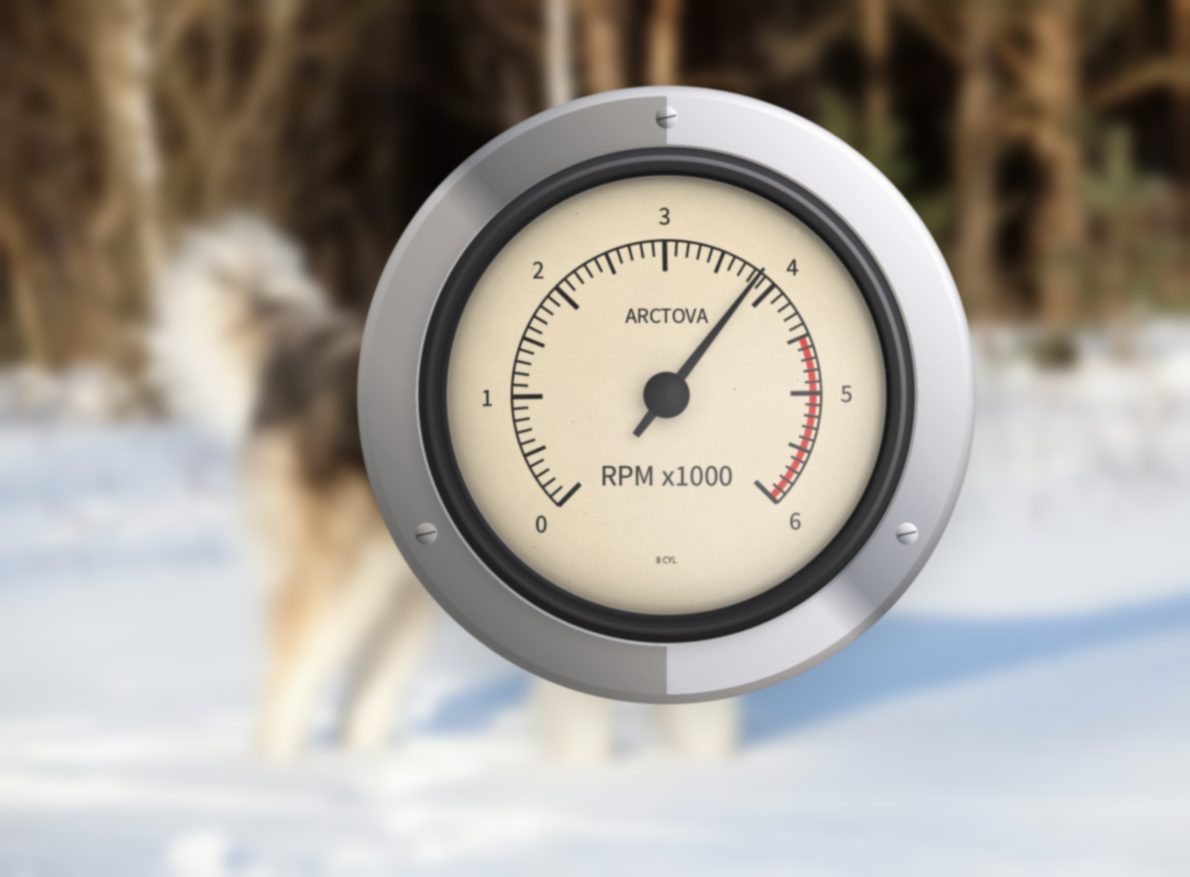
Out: 3850,rpm
